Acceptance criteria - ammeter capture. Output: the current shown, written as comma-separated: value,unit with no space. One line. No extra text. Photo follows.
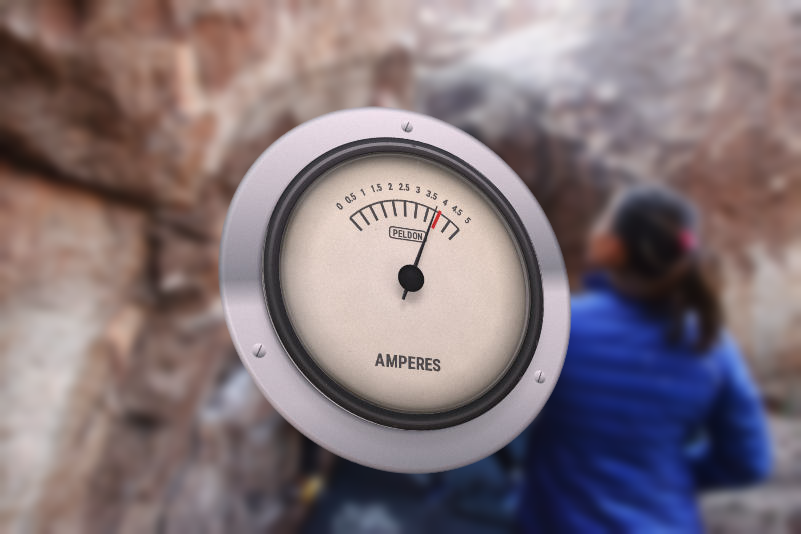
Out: 3.75,A
